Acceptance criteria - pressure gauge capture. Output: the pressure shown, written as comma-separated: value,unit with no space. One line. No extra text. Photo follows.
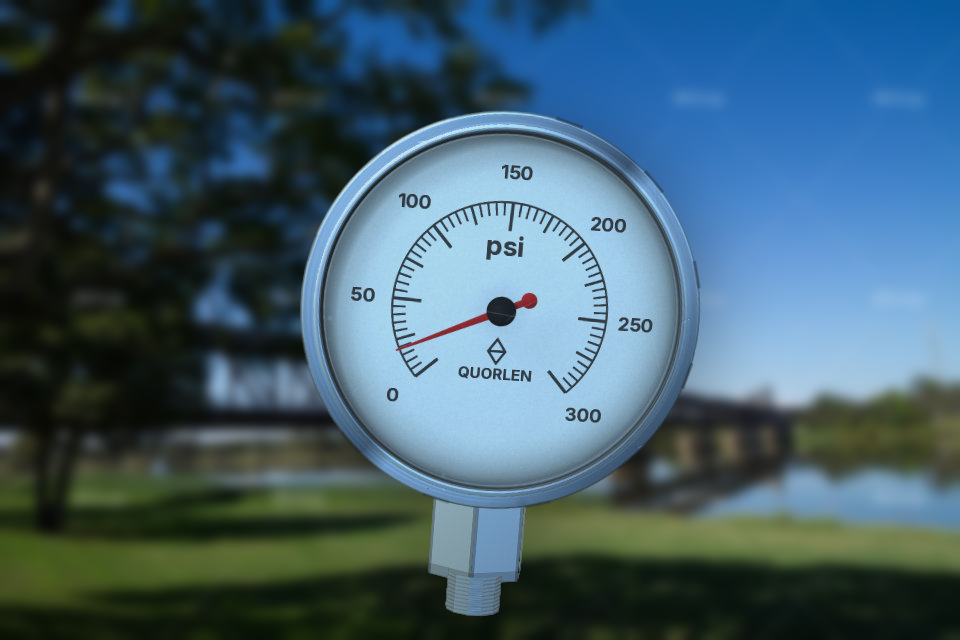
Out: 20,psi
